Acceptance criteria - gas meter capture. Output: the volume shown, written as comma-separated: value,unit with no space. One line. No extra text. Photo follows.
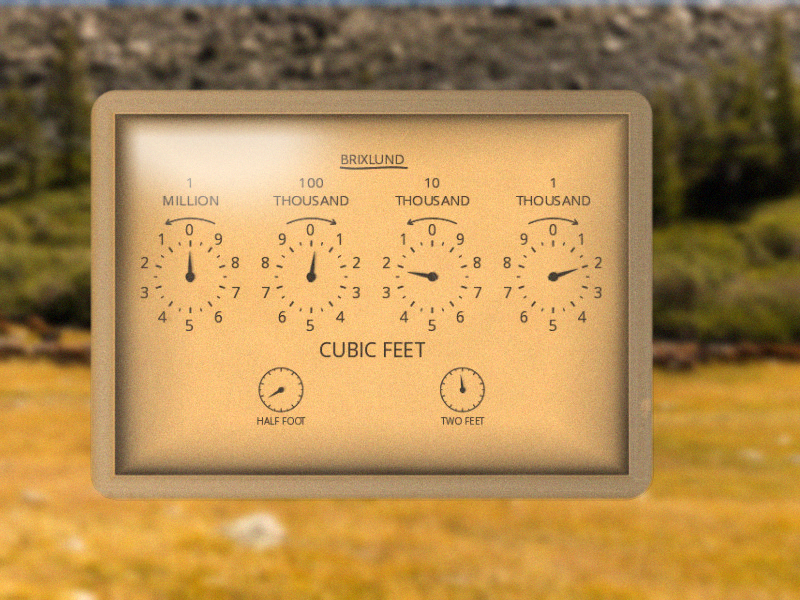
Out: 2200,ft³
